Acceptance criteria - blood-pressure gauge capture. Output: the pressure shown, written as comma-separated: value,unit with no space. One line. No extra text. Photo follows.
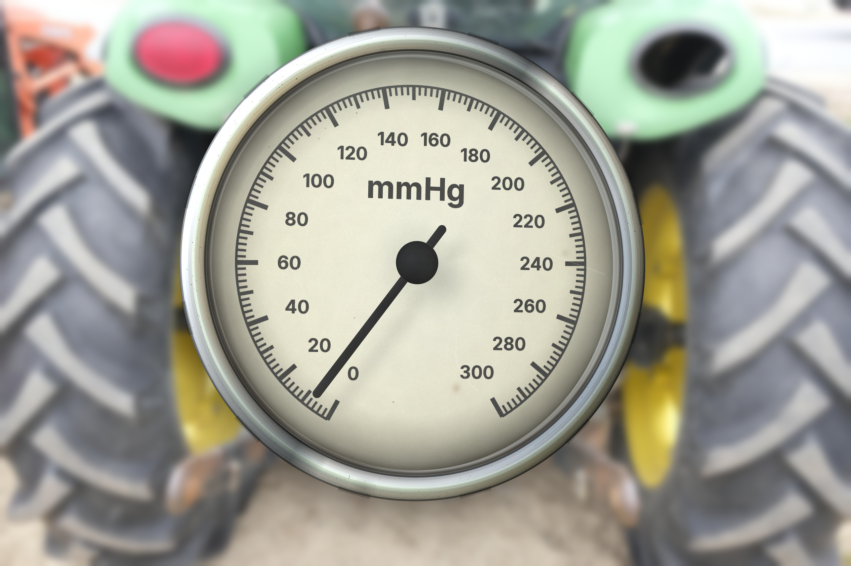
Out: 8,mmHg
